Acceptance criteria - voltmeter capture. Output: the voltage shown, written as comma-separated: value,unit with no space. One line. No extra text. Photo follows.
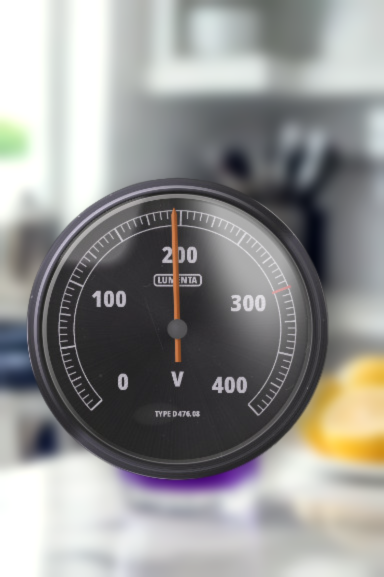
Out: 195,V
